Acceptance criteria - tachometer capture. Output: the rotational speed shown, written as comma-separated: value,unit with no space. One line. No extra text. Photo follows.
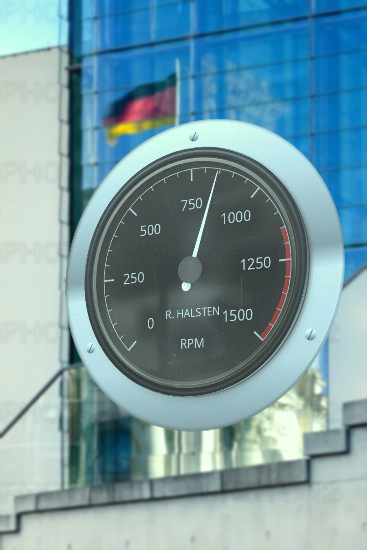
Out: 850,rpm
